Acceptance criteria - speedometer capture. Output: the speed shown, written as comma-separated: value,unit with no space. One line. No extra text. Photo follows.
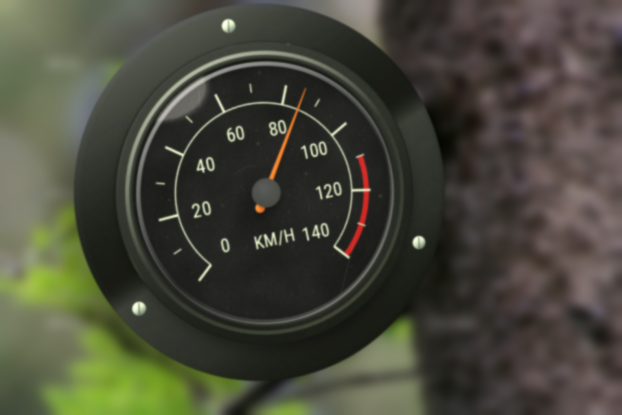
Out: 85,km/h
